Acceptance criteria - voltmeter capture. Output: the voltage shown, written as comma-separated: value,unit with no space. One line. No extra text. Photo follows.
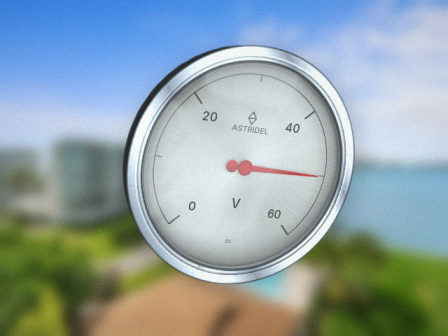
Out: 50,V
